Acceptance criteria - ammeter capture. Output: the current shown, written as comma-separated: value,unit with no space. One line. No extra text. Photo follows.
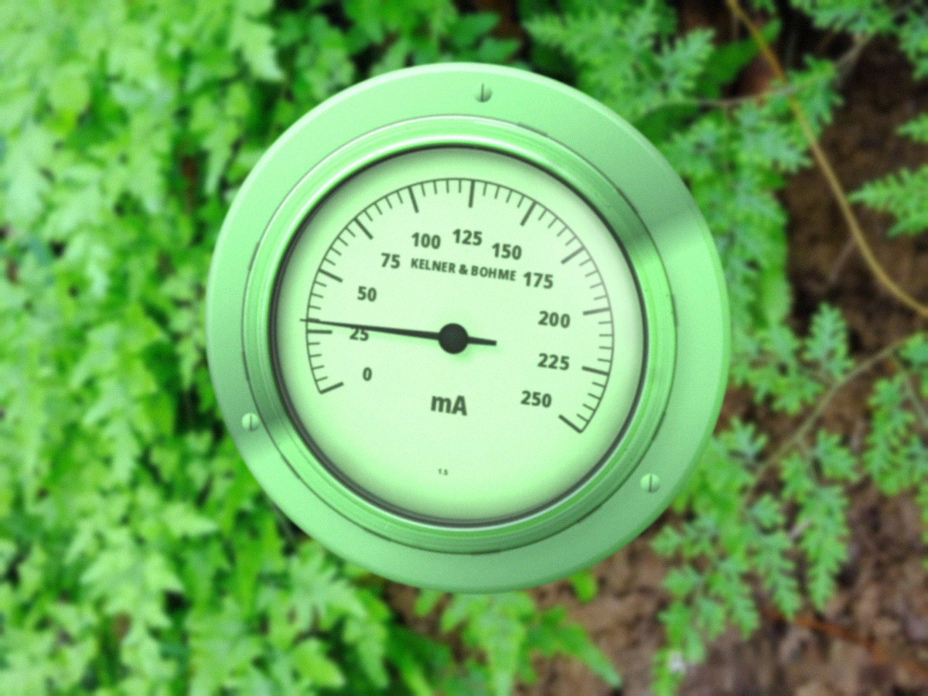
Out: 30,mA
